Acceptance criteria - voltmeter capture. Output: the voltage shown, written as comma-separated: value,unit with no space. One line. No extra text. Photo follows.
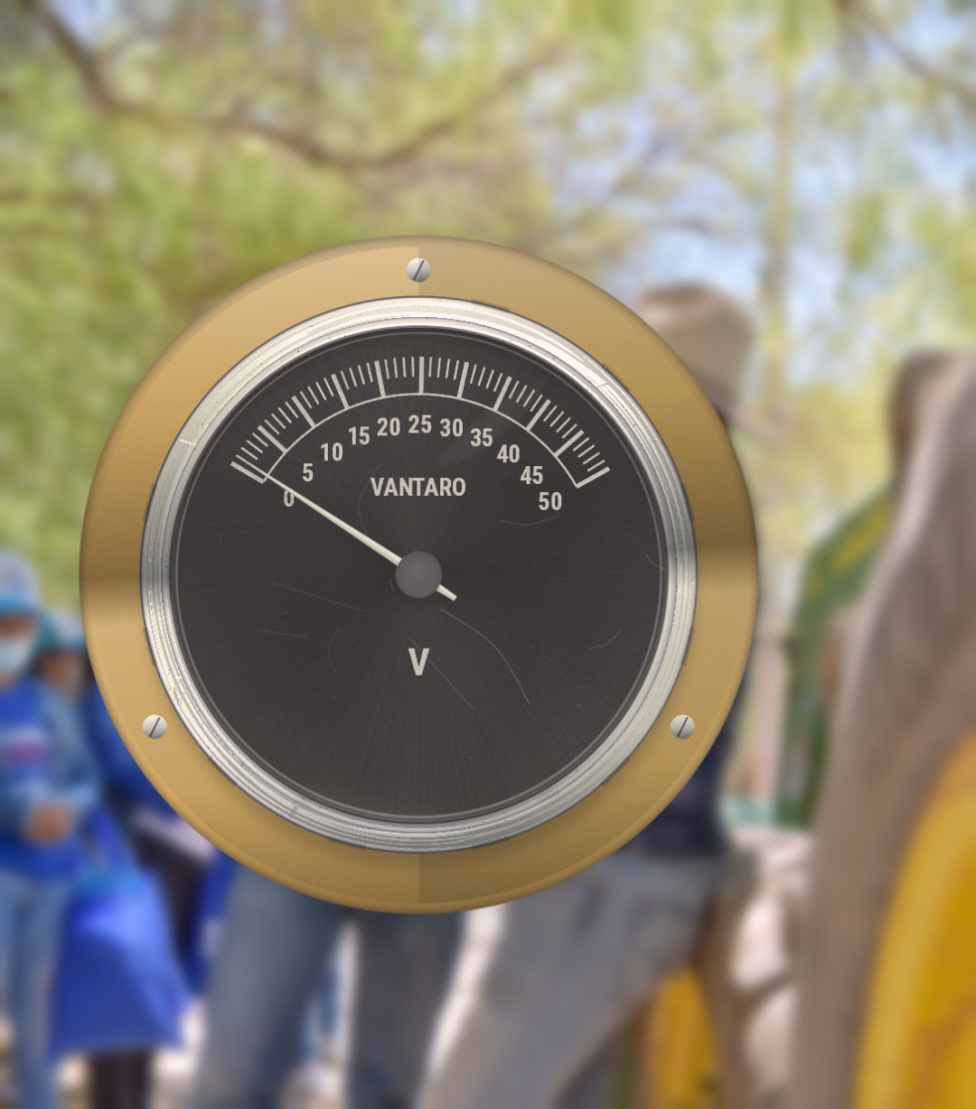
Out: 1,V
